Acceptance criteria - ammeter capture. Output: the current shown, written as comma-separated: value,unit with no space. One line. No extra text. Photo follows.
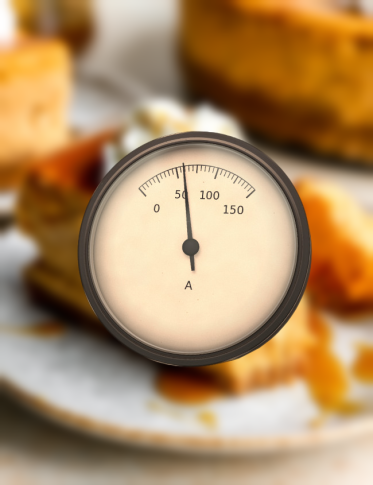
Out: 60,A
